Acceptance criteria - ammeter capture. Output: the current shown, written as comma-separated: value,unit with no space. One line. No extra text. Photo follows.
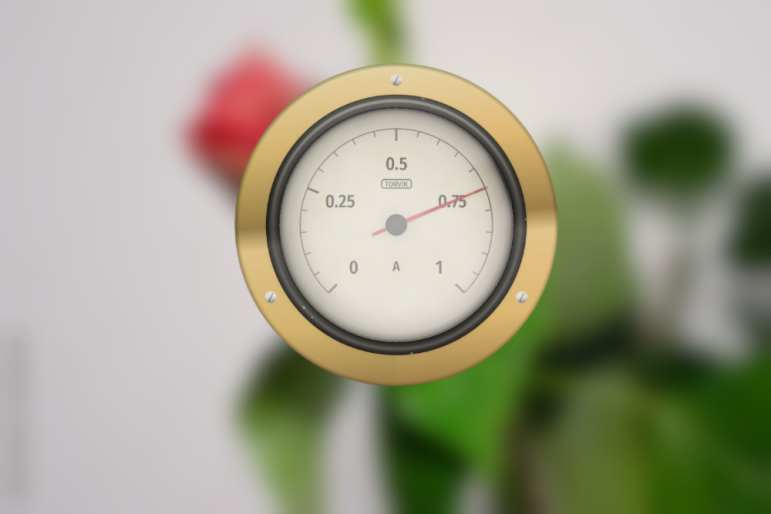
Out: 0.75,A
